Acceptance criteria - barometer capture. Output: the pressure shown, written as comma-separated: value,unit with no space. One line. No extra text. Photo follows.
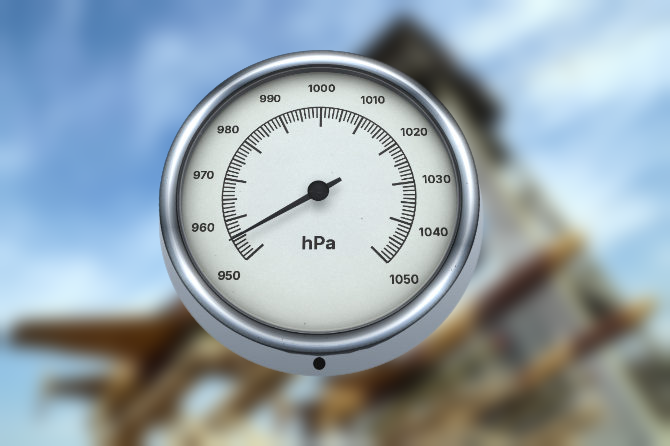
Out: 955,hPa
